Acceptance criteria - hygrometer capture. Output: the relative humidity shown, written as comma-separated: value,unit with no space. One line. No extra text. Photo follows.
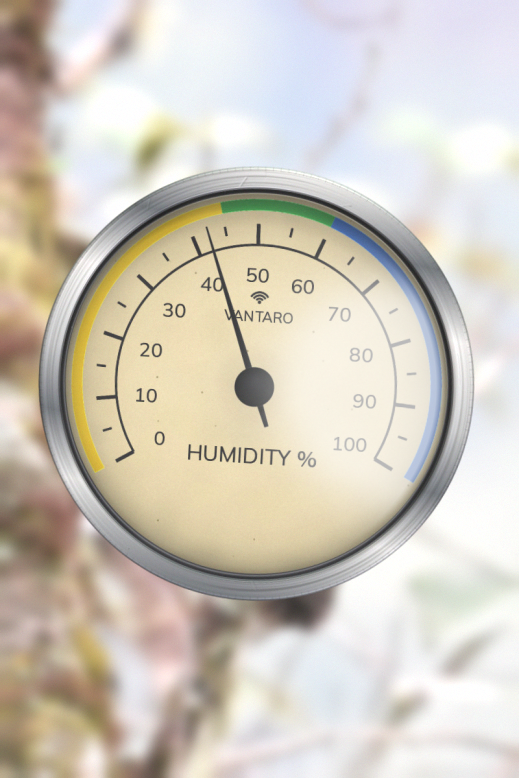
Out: 42.5,%
